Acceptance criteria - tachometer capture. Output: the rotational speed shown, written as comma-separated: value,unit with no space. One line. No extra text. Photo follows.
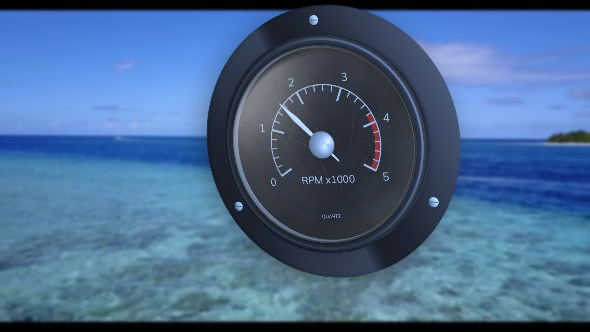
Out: 1600,rpm
